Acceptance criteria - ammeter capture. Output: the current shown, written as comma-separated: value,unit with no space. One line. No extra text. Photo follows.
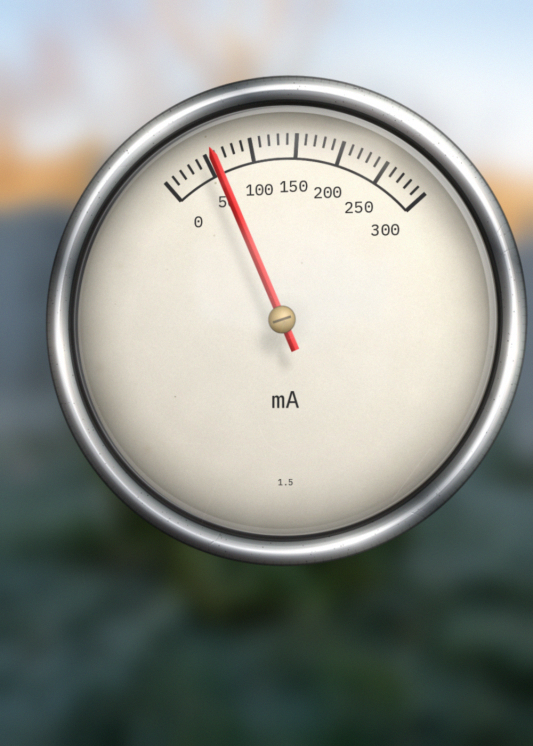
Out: 60,mA
